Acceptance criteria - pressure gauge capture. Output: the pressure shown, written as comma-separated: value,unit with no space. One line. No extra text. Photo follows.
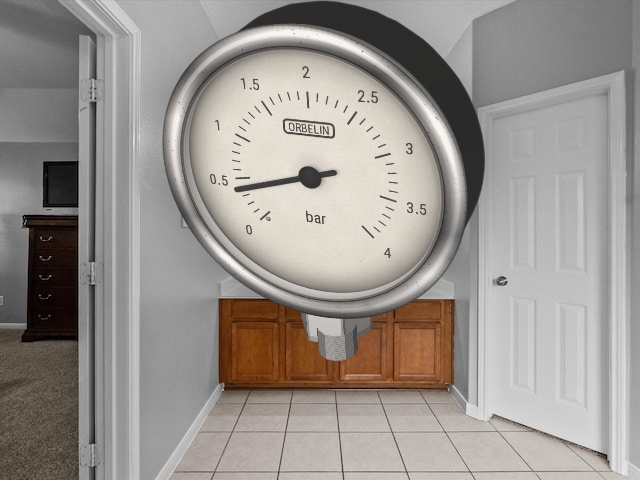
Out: 0.4,bar
